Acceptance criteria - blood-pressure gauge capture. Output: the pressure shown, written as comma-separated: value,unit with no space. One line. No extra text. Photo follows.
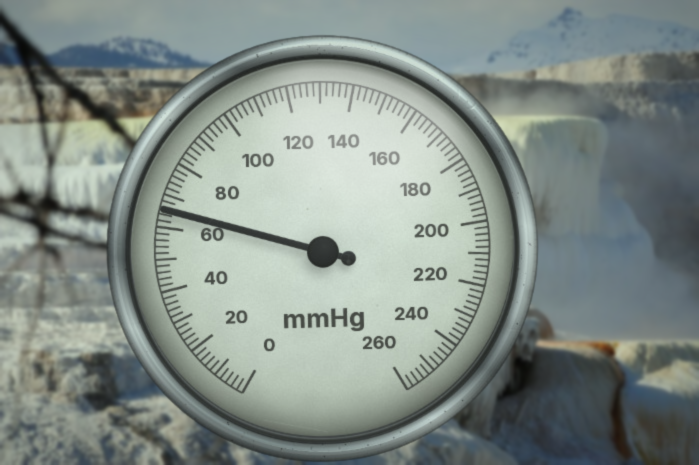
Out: 66,mmHg
